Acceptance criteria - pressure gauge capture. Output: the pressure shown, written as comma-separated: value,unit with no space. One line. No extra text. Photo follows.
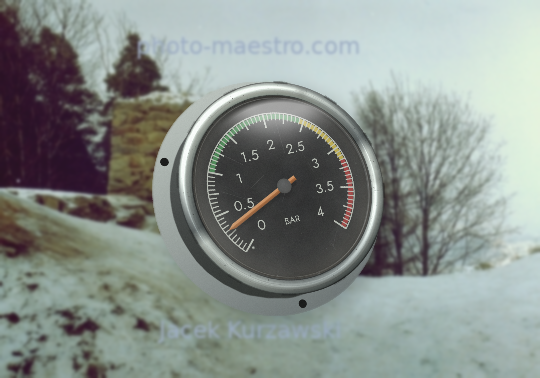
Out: 0.3,bar
